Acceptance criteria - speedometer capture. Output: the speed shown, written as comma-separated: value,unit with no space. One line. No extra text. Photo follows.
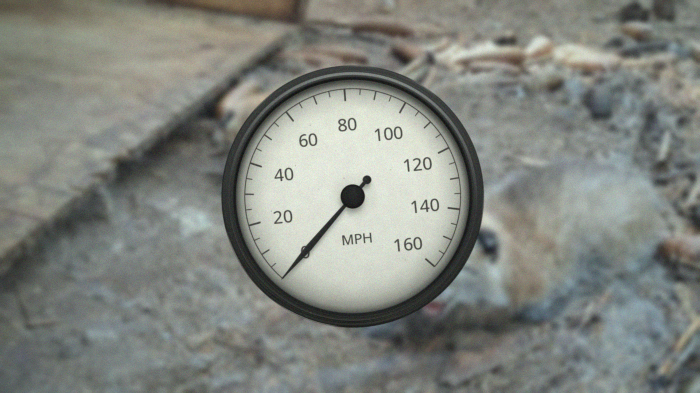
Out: 0,mph
